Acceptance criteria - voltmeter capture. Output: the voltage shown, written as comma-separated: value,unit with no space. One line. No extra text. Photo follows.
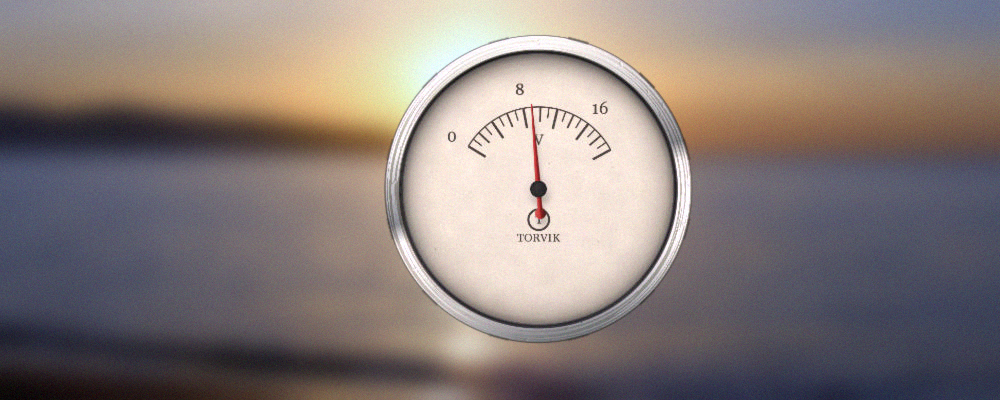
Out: 9,V
